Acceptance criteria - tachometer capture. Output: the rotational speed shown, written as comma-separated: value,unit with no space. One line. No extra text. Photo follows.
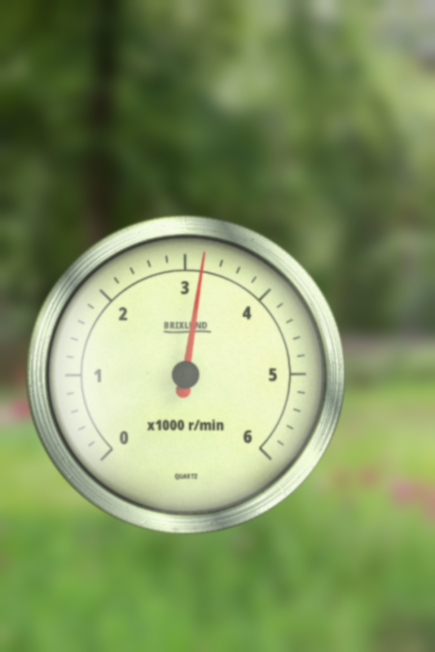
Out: 3200,rpm
